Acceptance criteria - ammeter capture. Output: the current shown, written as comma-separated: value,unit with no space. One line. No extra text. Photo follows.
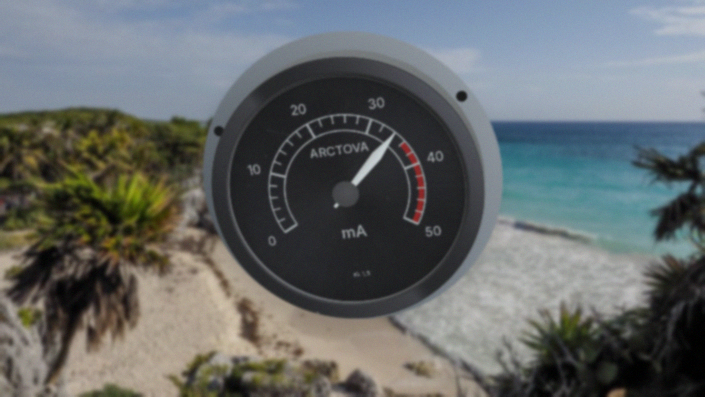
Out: 34,mA
